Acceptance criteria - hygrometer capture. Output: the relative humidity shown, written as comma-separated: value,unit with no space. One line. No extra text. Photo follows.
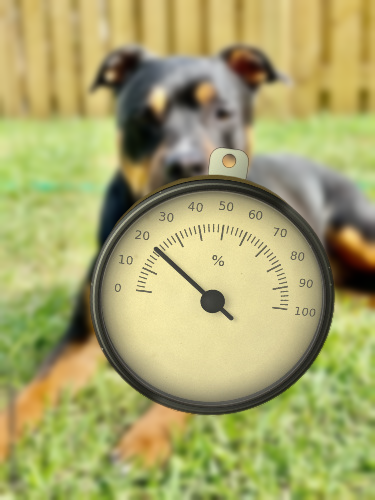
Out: 20,%
